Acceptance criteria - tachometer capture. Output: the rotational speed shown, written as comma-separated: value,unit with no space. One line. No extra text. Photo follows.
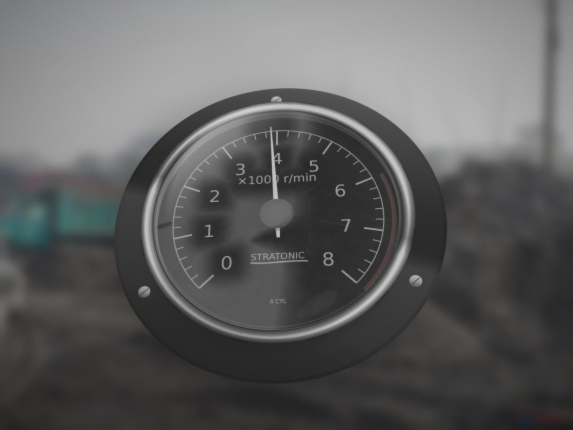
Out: 3900,rpm
